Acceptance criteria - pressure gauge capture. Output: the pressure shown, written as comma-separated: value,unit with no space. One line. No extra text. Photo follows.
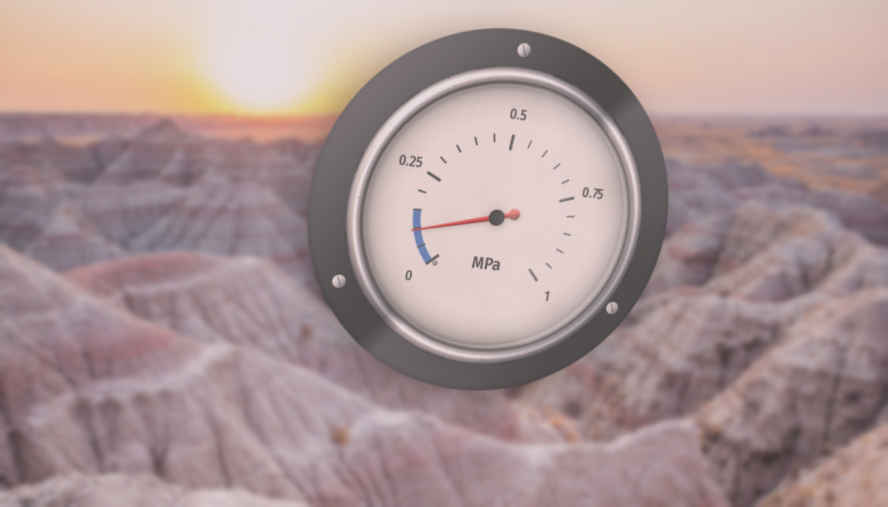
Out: 0.1,MPa
